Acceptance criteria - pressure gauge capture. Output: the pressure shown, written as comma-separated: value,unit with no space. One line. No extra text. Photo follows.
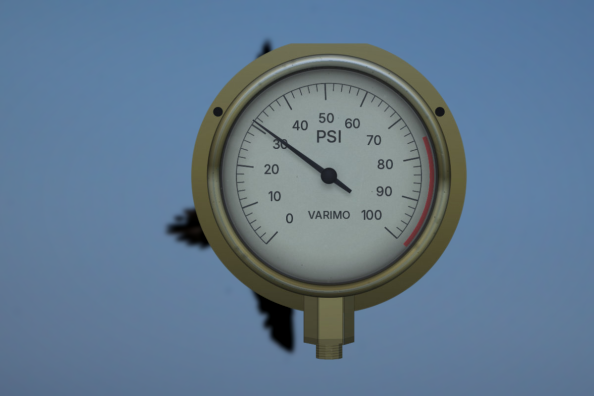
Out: 31,psi
